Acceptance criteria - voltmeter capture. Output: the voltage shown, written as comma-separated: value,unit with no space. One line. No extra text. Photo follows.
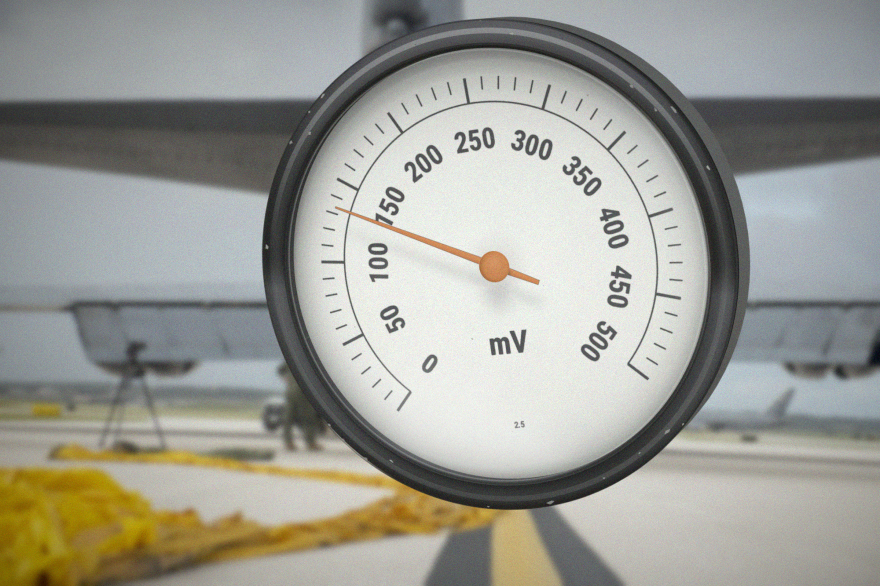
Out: 135,mV
